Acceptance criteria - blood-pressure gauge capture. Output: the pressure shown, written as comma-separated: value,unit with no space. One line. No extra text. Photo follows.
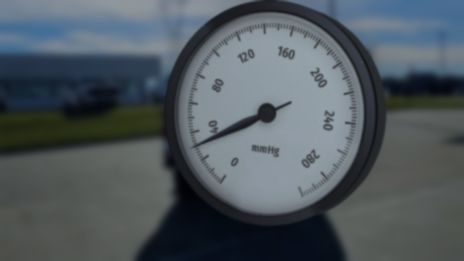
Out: 30,mmHg
